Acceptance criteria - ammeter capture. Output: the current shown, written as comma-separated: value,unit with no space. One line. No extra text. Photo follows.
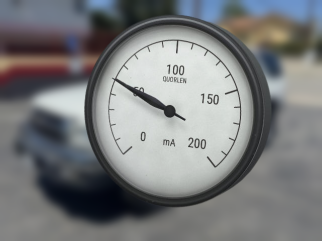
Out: 50,mA
